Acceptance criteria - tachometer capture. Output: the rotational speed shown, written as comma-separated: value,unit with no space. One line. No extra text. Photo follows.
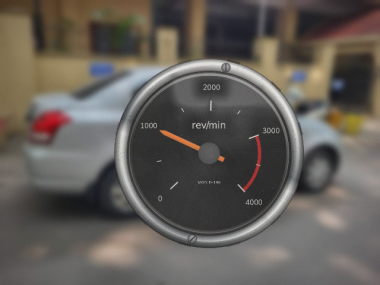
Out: 1000,rpm
